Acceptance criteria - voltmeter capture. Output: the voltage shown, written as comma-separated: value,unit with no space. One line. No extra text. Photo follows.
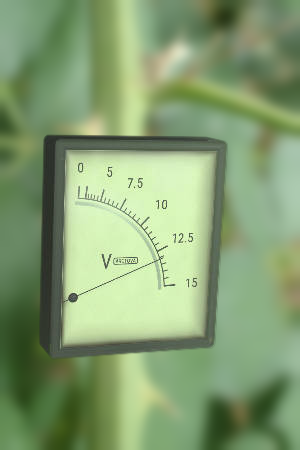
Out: 13,V
